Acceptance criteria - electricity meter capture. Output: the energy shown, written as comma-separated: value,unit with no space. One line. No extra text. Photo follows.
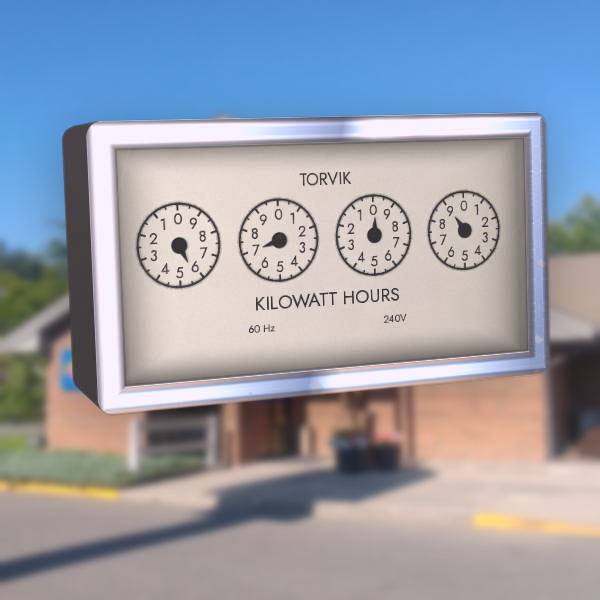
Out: 5699,kWh
